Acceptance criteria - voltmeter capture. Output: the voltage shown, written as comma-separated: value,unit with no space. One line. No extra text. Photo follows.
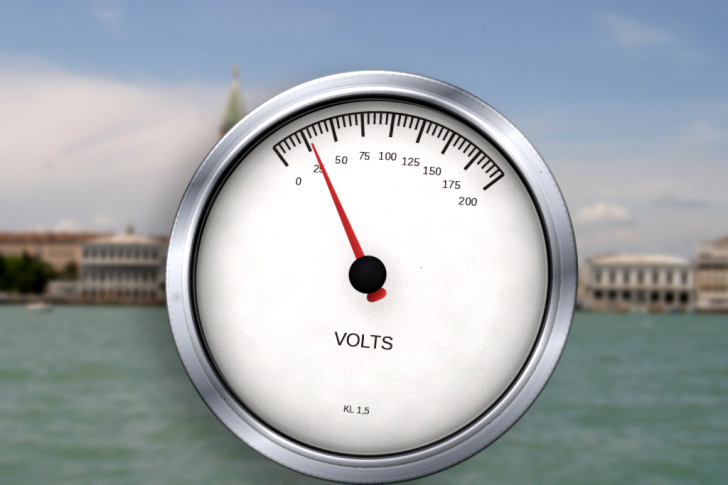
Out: 30,V
